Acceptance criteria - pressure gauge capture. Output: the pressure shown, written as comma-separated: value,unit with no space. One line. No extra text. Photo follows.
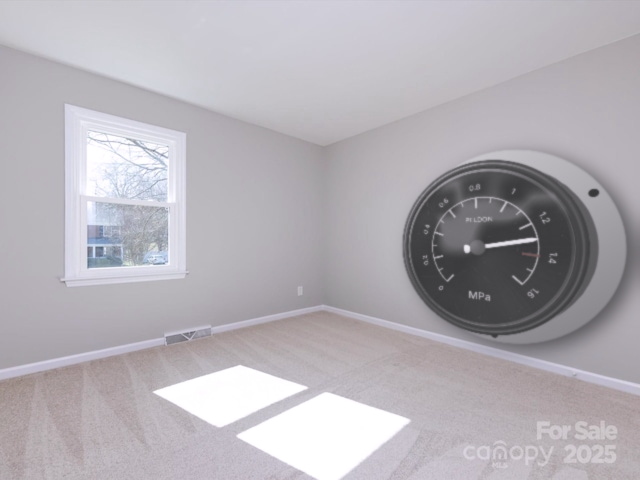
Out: 1.3,MPa
